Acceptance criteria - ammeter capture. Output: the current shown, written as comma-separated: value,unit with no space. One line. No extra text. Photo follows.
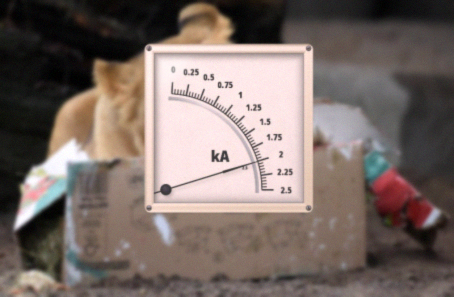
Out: 2,kA
